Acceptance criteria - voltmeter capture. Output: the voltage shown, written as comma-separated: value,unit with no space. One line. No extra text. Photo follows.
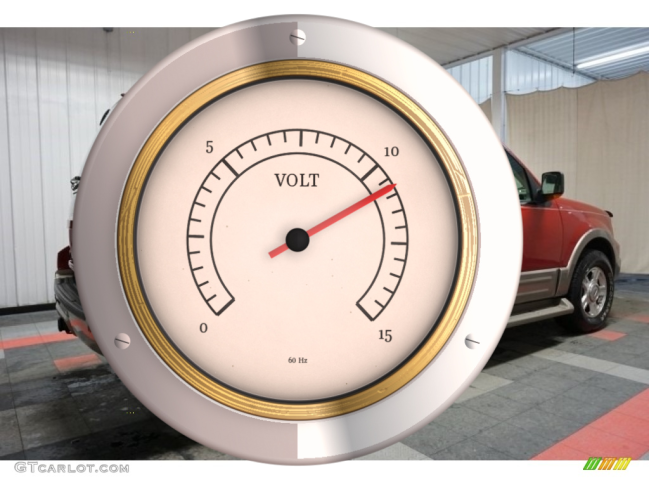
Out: 10.75,V
